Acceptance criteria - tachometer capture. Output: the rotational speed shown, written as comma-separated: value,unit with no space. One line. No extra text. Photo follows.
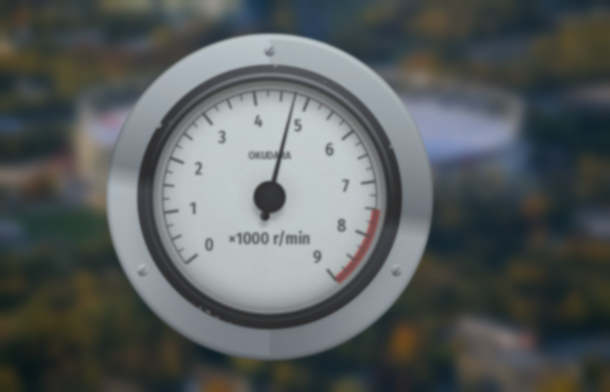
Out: 4750,rpm
